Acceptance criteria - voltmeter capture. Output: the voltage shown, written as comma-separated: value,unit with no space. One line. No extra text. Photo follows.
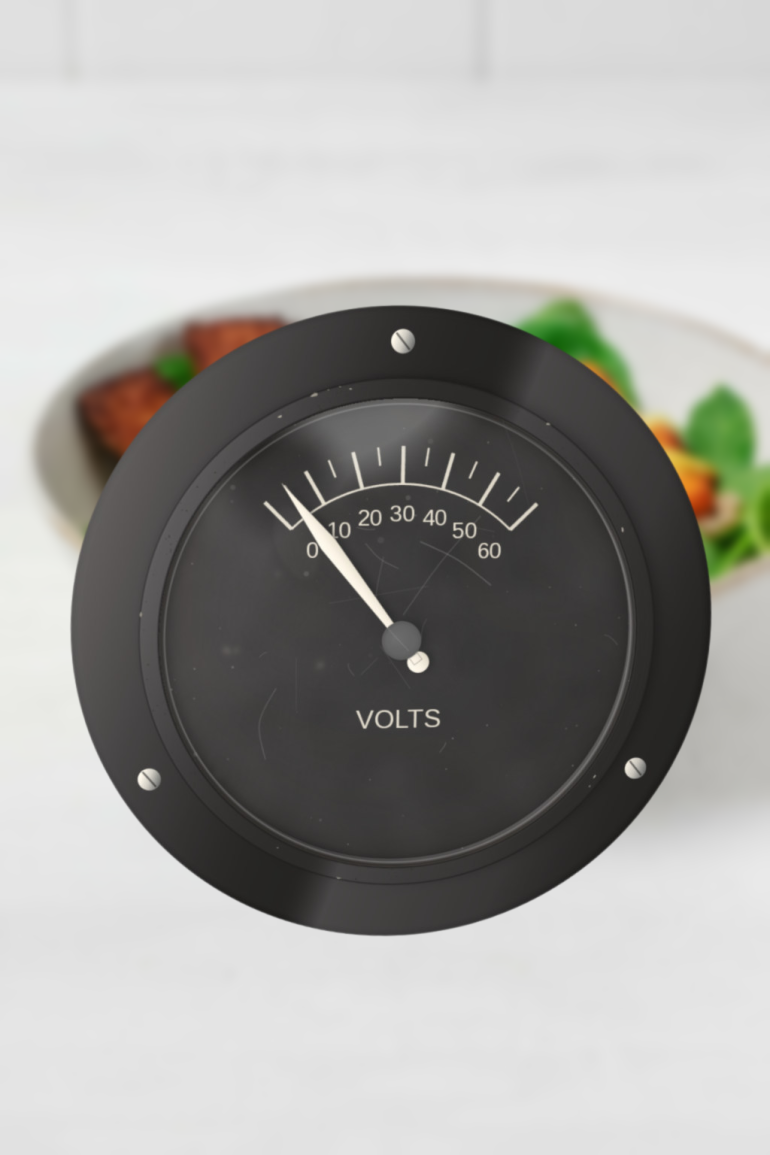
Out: 5,V
